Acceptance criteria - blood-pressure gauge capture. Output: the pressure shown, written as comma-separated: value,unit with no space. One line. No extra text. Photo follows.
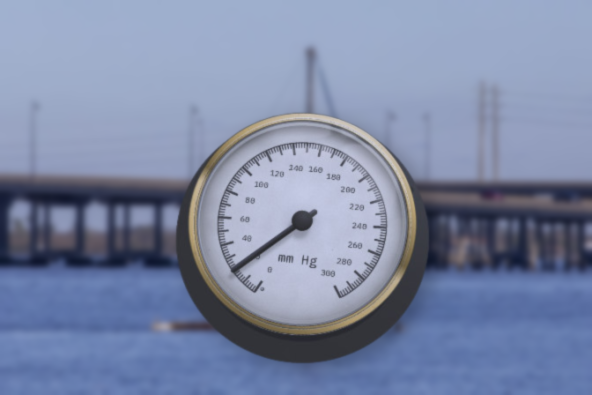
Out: 20,mmHg
